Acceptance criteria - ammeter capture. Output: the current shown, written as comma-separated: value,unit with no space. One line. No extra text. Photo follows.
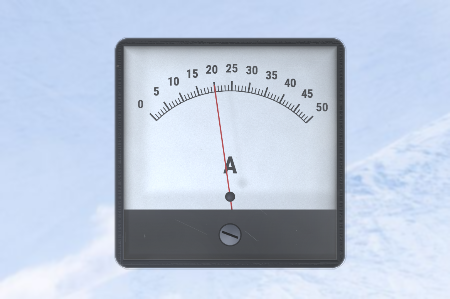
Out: 20,A
